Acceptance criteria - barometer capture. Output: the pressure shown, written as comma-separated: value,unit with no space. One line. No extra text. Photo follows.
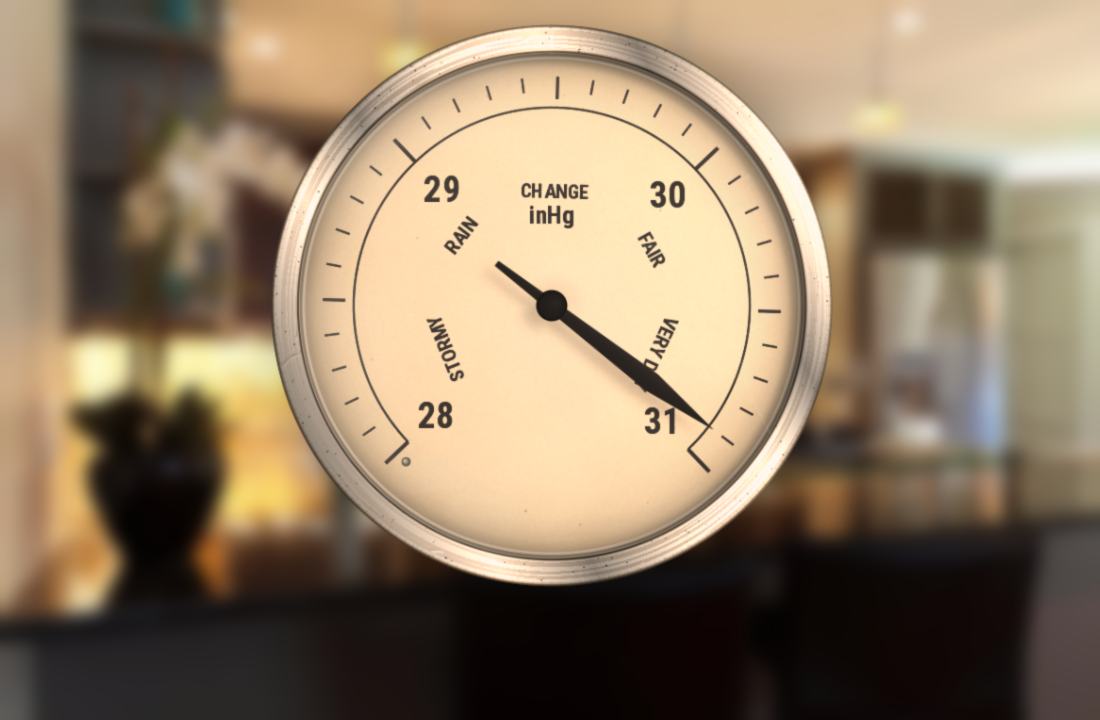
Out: 30.9,inHg
